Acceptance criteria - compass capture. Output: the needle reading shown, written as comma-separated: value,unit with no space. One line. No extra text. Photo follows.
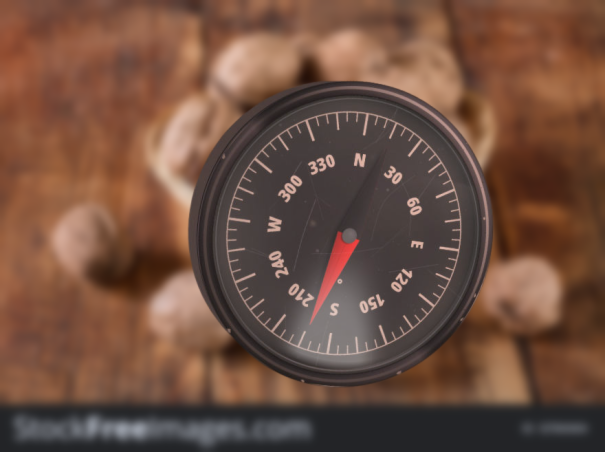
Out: 195,°
